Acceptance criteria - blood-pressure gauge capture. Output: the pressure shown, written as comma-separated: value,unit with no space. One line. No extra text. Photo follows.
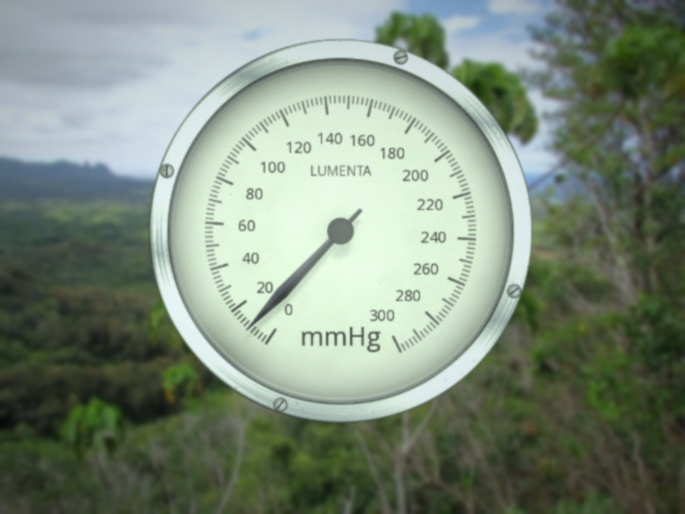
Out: 10,mmHg
